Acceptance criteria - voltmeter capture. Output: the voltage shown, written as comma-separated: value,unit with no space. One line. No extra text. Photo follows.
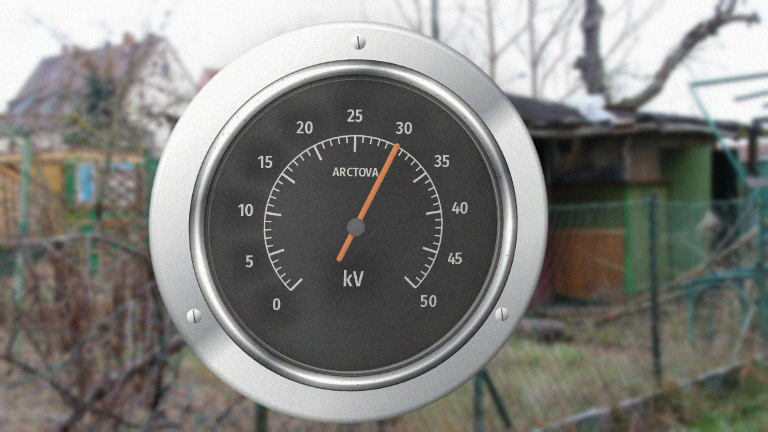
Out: 30,kV
